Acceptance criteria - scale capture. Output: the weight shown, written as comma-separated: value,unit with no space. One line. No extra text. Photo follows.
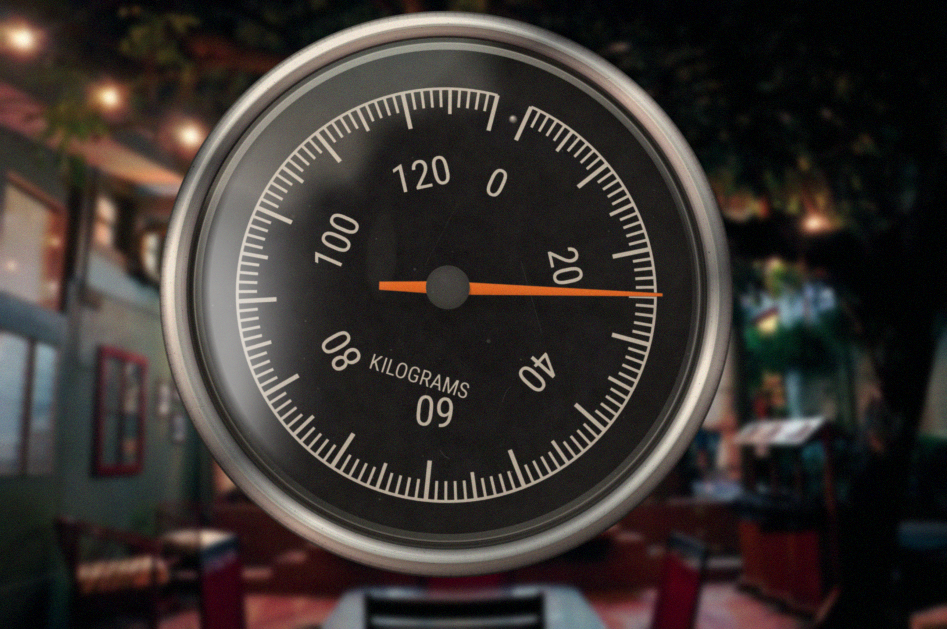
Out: 25,kg
